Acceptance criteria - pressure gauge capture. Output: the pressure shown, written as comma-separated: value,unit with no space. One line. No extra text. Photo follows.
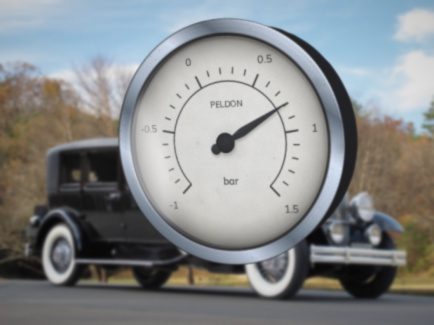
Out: 0.8,bar
